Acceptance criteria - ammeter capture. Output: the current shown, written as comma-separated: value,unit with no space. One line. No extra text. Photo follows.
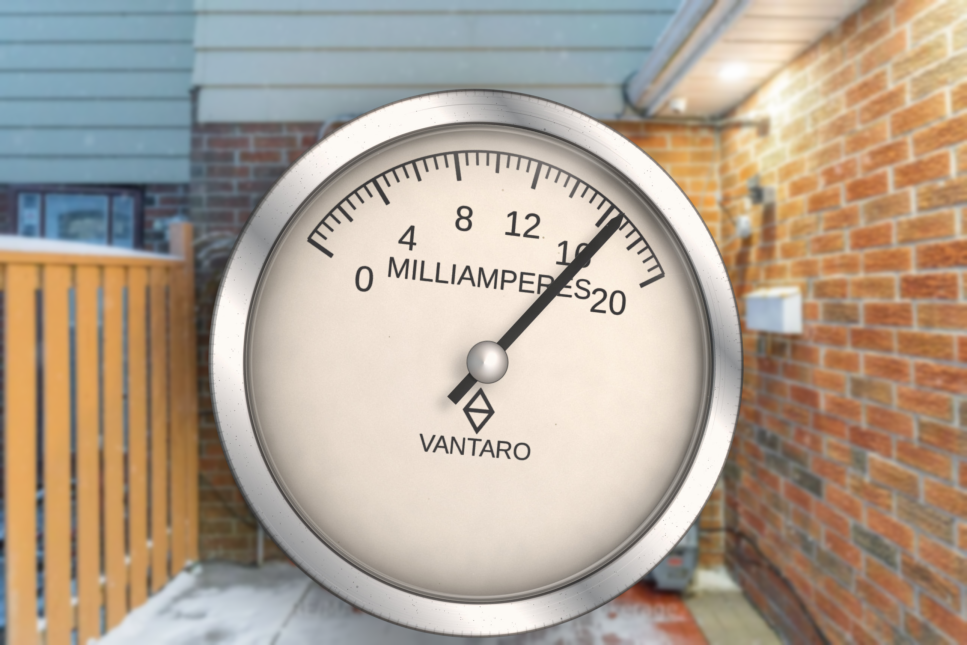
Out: 16.5,mA
